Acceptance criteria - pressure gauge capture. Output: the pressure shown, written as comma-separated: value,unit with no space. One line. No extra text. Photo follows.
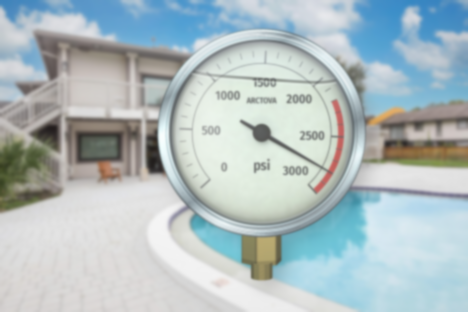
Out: 2800,psi
